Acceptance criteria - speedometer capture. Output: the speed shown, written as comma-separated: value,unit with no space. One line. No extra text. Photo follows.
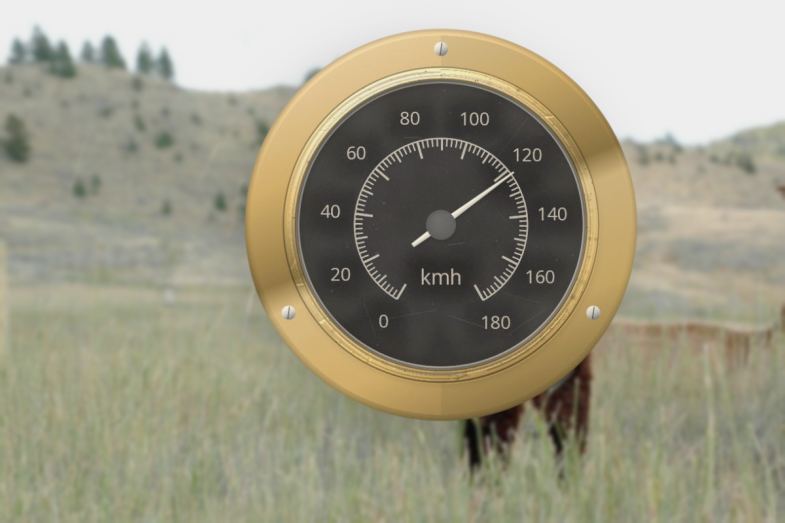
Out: 122,km/h
